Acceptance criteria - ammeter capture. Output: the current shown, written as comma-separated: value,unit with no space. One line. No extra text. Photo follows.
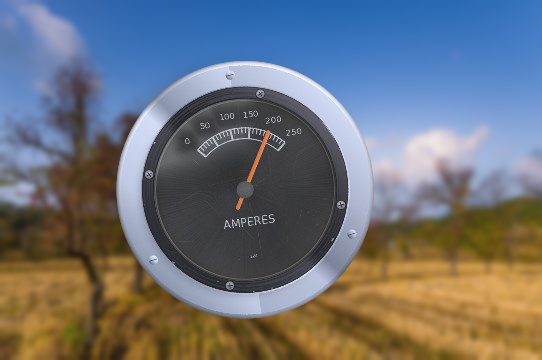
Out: 200,A
